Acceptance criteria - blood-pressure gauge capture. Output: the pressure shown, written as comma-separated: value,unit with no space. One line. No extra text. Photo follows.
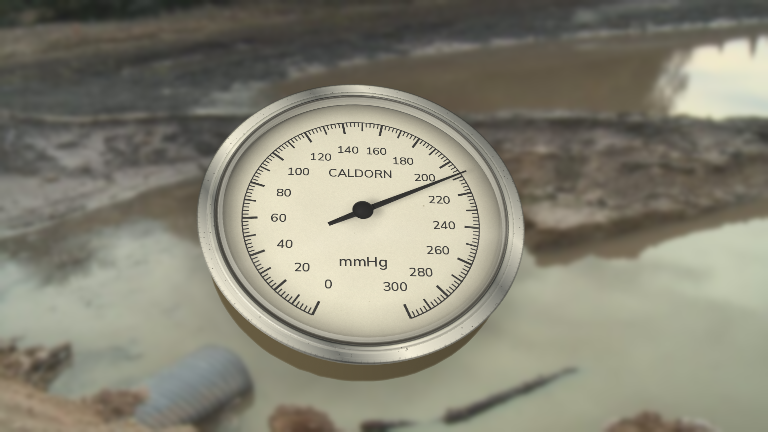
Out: 210,mmHg
